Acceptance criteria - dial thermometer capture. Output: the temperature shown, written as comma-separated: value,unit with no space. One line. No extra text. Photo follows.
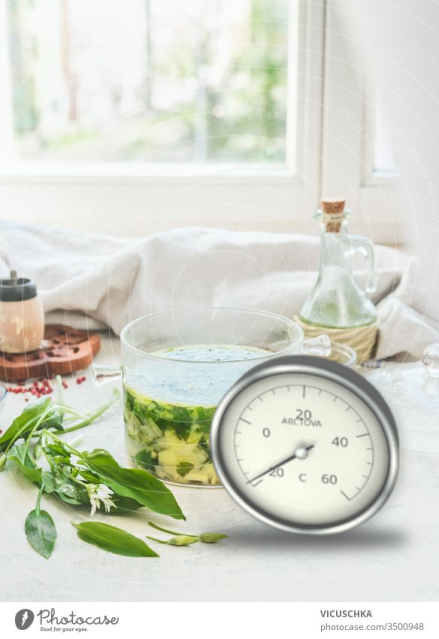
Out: -18,°C
